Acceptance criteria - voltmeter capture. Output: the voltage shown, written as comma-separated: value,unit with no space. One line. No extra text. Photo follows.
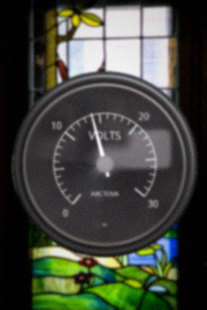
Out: 14,V
